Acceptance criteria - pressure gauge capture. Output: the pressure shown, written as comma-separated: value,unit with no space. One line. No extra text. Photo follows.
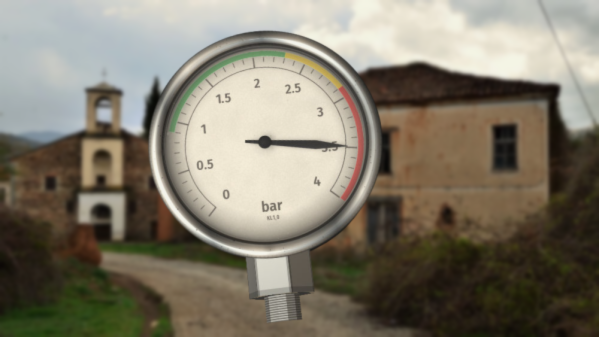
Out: 3.5,bar
